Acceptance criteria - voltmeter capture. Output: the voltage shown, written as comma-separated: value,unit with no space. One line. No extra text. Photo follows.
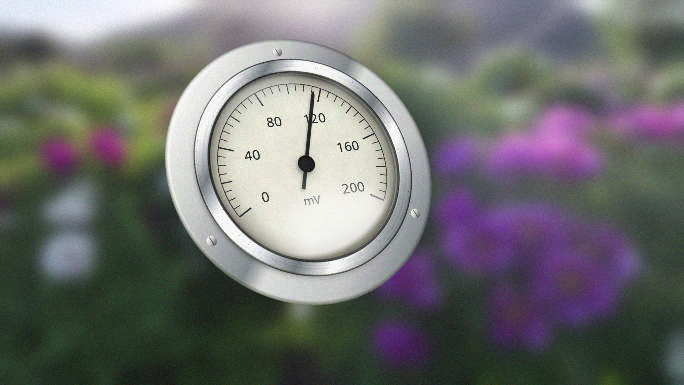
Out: 115,mV
